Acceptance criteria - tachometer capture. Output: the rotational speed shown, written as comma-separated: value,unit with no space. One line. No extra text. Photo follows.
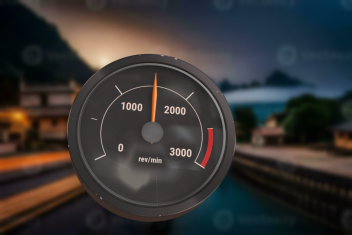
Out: 1500,rpm
